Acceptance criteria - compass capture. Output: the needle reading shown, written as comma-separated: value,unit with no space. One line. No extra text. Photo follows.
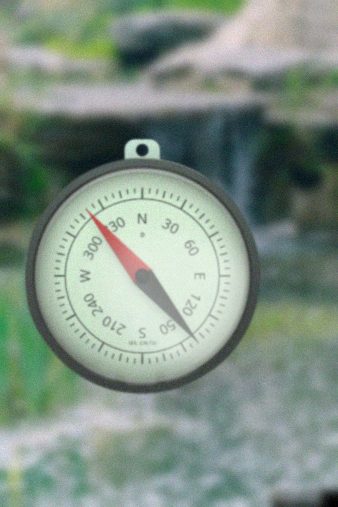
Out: 320,°
